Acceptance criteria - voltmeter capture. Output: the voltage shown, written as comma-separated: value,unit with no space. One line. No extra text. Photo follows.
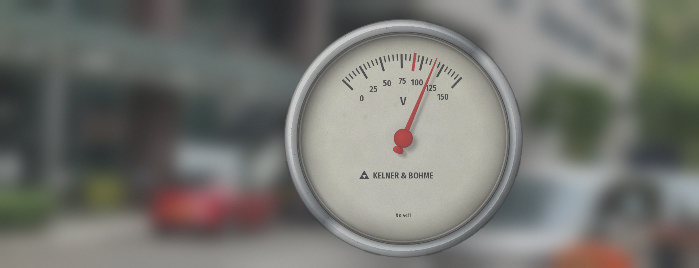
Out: 115,V
